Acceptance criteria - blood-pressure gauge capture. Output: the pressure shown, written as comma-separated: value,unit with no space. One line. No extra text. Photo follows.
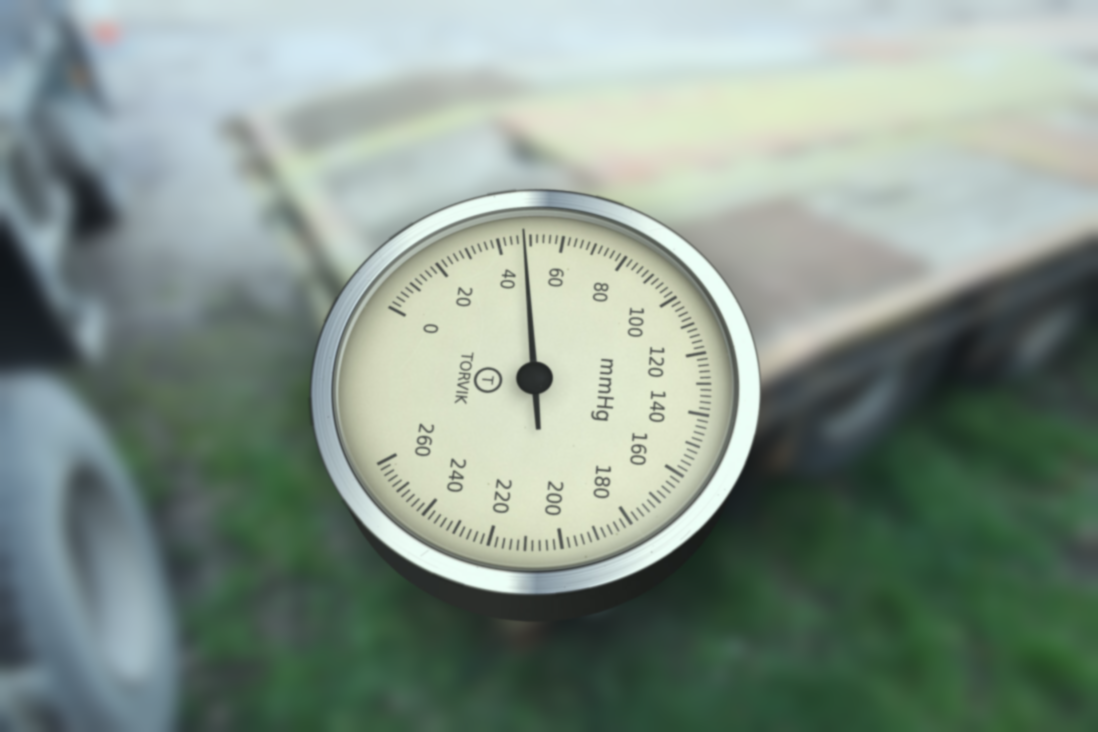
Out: 48,mmHg
